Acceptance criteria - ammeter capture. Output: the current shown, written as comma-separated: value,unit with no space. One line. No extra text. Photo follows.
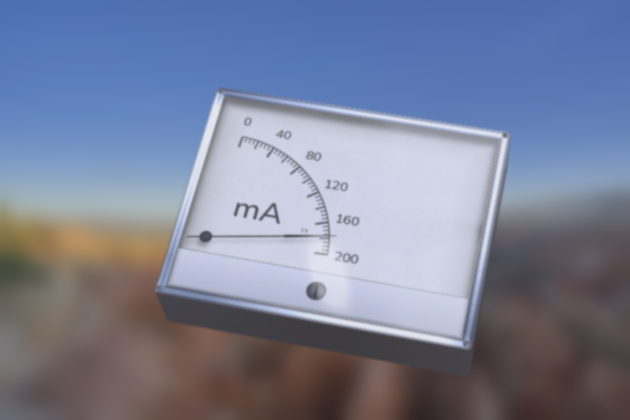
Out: 180,mA
